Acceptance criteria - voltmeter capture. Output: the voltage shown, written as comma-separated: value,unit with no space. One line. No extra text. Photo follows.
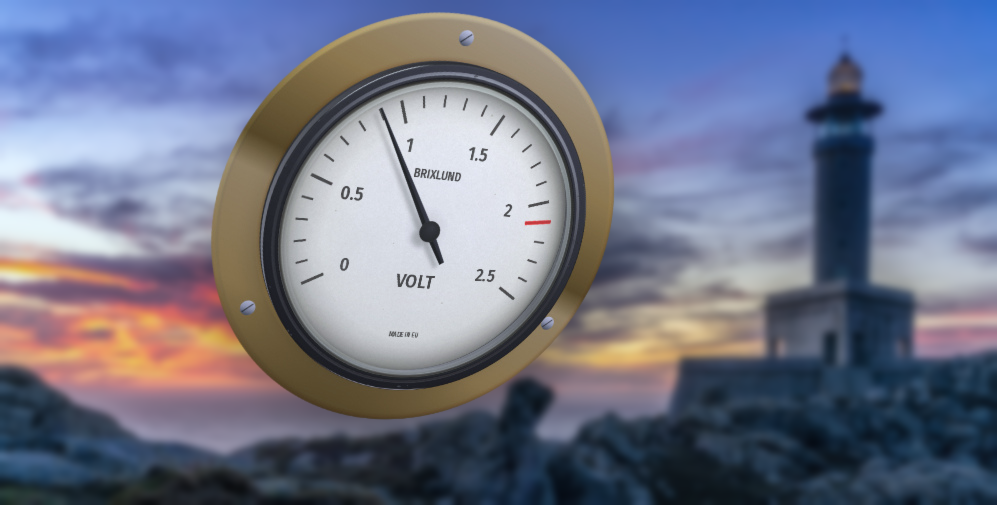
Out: 0.9,V
